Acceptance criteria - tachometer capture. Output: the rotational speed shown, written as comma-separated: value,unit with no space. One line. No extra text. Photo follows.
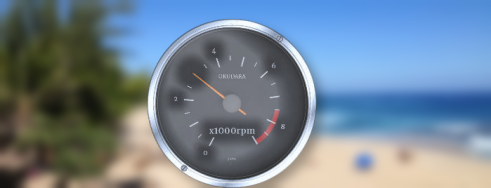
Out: 3000,rpm
